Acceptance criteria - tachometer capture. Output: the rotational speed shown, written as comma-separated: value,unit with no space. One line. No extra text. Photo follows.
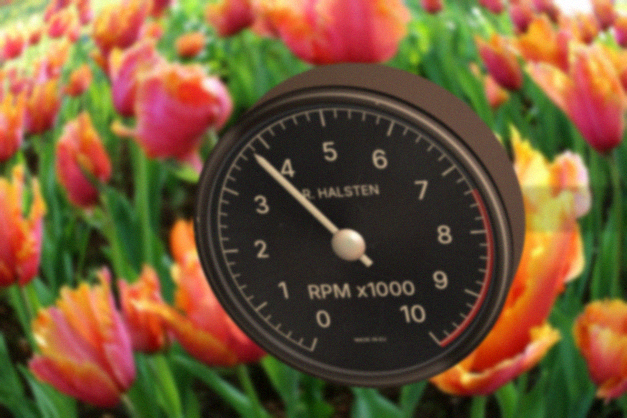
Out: 3800,rpm
